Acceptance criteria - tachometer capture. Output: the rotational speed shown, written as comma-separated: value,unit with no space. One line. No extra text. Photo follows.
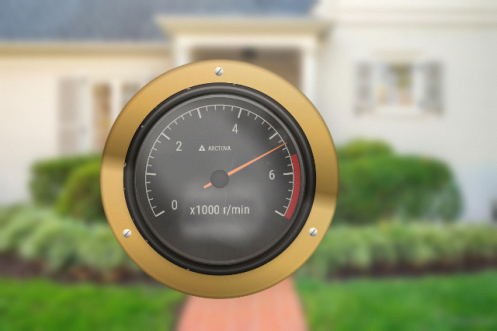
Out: 5300,rpm
